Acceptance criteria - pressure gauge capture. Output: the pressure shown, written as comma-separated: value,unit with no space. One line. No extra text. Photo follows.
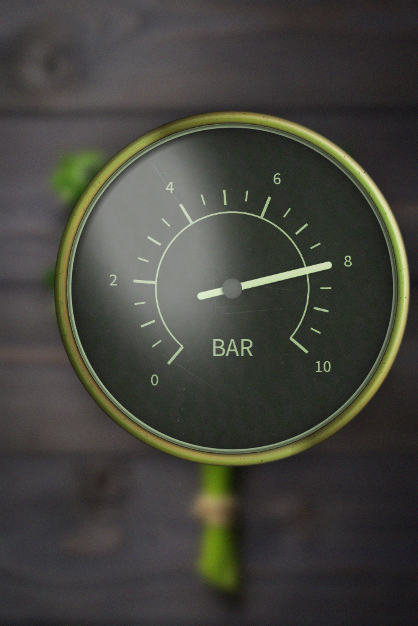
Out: 8,bar
